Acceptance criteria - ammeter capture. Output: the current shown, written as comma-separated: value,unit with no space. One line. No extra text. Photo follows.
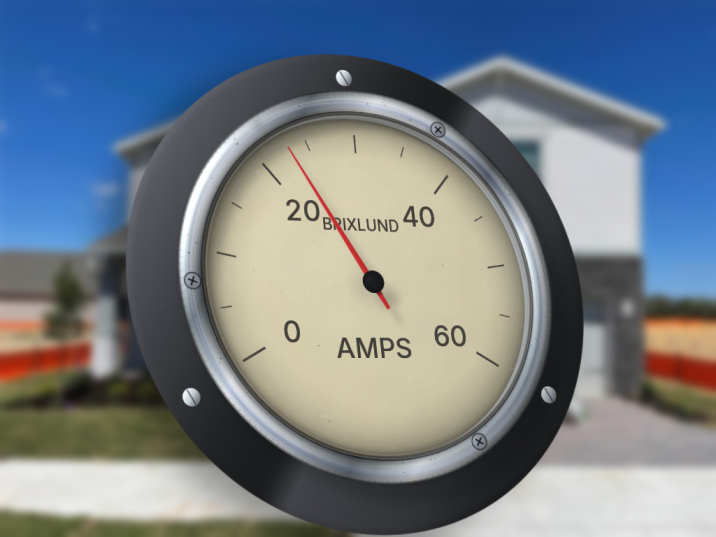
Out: 22.5,A
